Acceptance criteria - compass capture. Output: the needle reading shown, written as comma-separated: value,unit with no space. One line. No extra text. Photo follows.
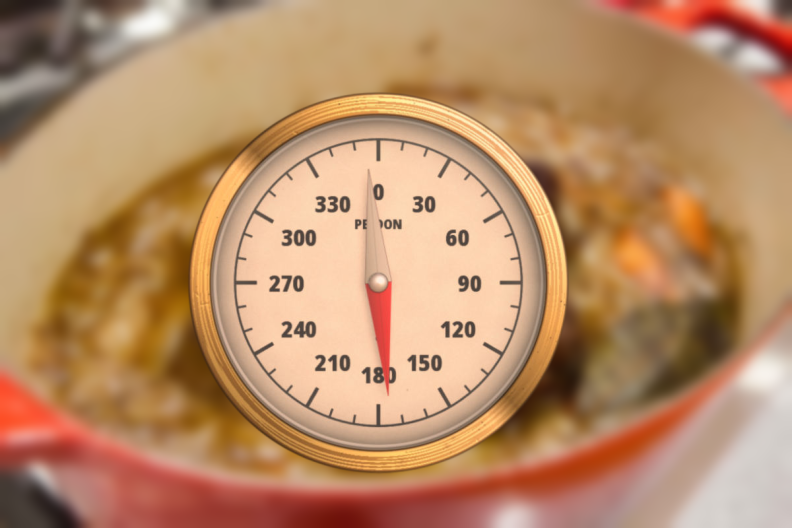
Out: 175,°
